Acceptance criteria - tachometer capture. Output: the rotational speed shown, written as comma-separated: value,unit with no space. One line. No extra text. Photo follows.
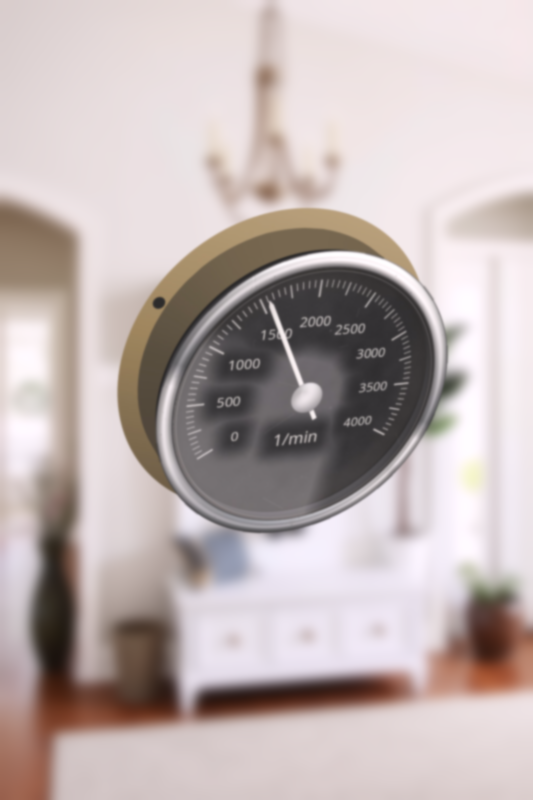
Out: 1550,rpm
